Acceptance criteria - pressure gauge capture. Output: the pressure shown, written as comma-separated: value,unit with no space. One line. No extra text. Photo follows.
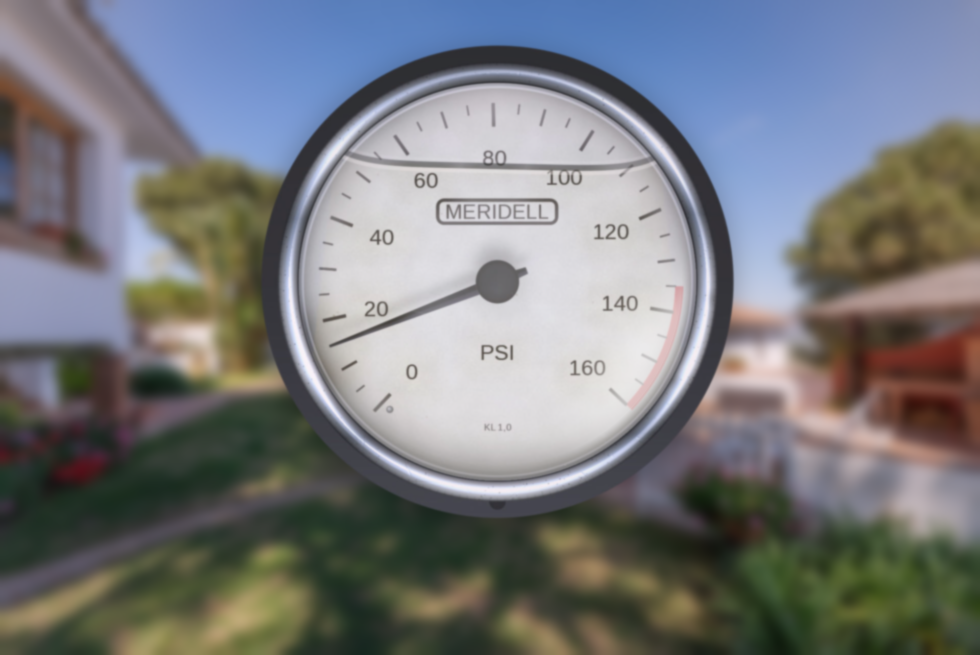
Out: 15,psi
